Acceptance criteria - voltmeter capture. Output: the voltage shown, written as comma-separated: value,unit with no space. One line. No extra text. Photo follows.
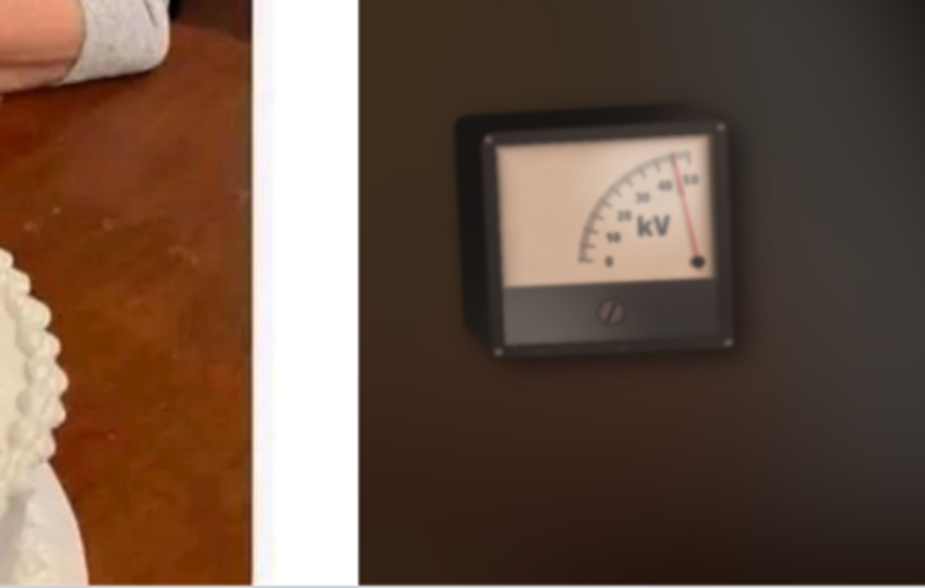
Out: 45,kV
